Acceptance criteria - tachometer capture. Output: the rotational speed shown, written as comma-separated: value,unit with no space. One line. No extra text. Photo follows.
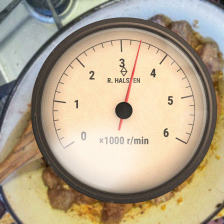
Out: 3400,rpm
